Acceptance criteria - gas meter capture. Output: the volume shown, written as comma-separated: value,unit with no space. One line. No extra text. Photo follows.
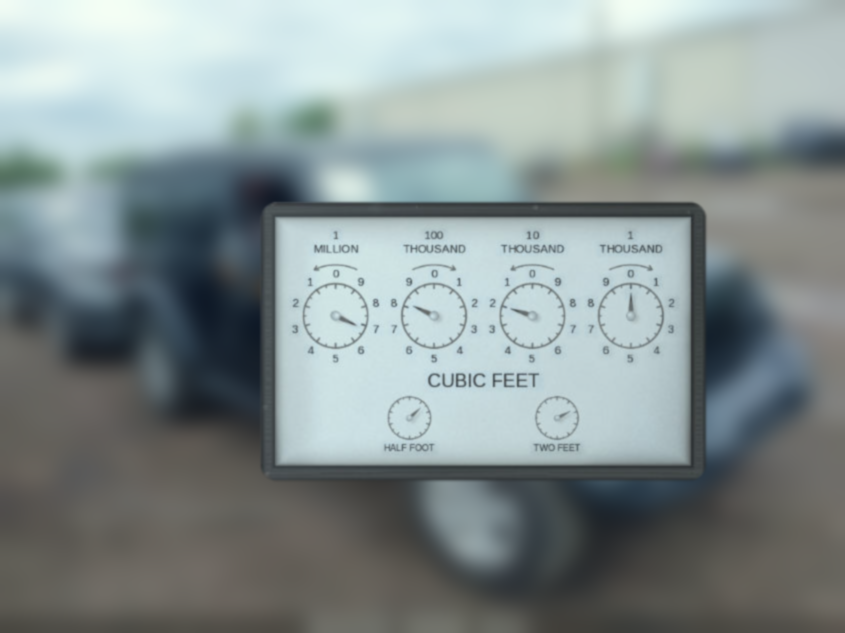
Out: 682000,ft³
